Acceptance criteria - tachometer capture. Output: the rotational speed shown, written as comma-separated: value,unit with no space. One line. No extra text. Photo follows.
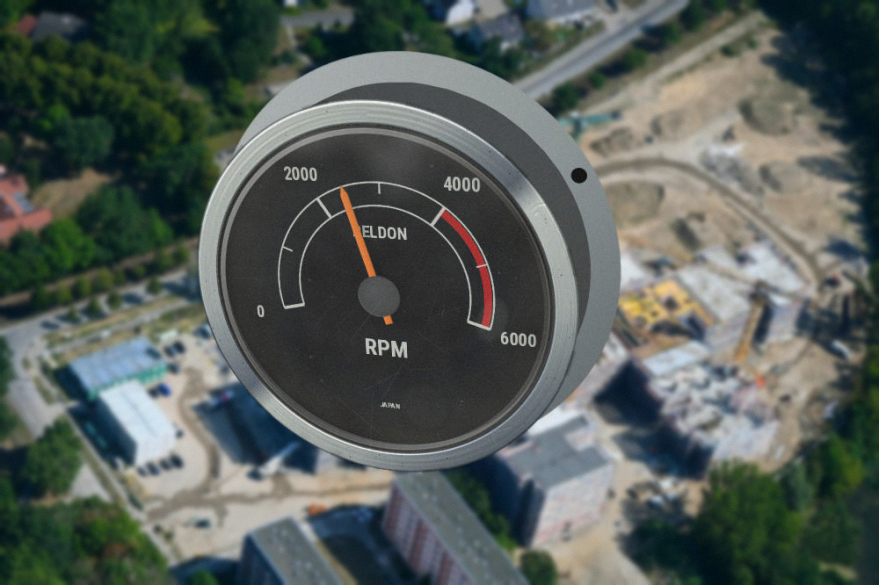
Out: 2500,rpm
